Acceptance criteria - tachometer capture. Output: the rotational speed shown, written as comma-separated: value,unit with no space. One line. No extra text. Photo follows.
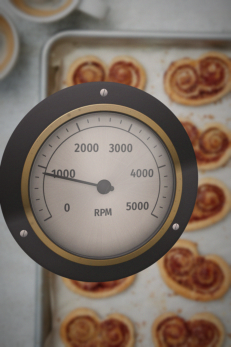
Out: 900,rpm
